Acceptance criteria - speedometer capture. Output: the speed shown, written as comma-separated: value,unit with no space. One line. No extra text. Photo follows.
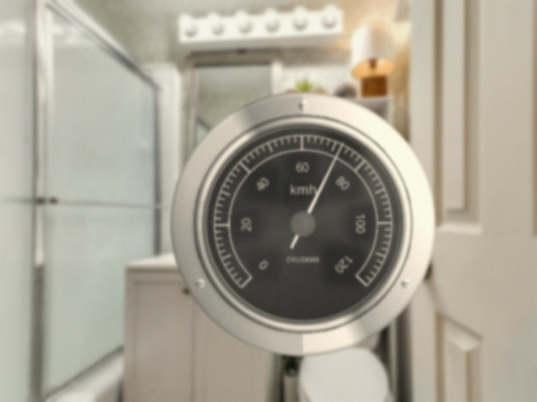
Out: 72,km/h
